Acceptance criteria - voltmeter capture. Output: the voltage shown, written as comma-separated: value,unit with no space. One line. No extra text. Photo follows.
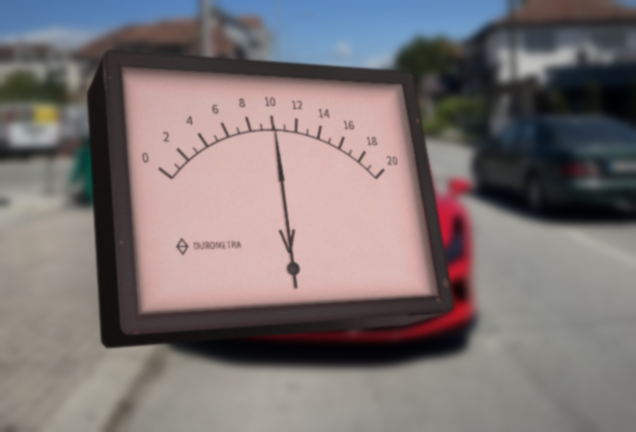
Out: 10,V
